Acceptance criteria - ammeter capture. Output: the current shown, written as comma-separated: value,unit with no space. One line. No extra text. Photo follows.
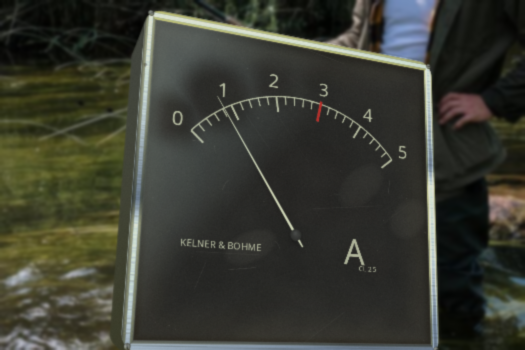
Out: 0.8,A
